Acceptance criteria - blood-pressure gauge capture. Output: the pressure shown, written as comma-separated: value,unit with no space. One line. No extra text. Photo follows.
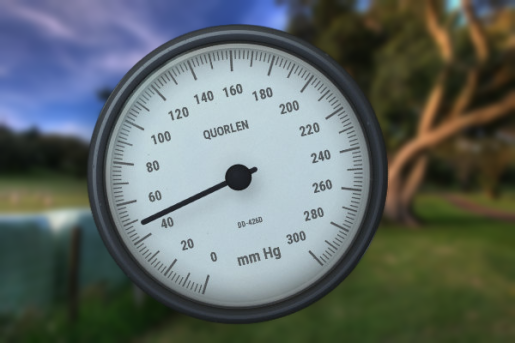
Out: 48,mmHg
